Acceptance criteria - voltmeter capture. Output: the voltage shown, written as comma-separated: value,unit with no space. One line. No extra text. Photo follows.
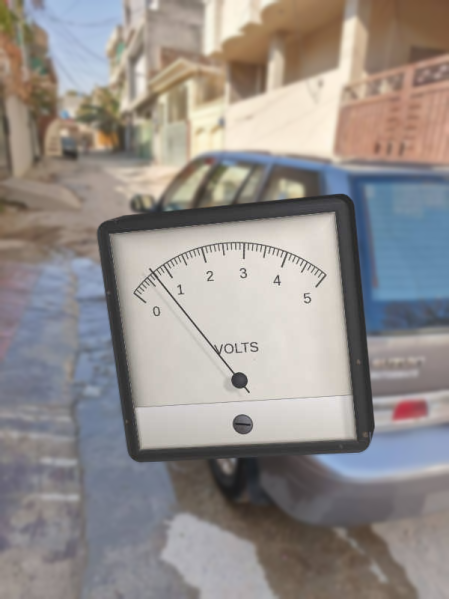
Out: 0.7,V
